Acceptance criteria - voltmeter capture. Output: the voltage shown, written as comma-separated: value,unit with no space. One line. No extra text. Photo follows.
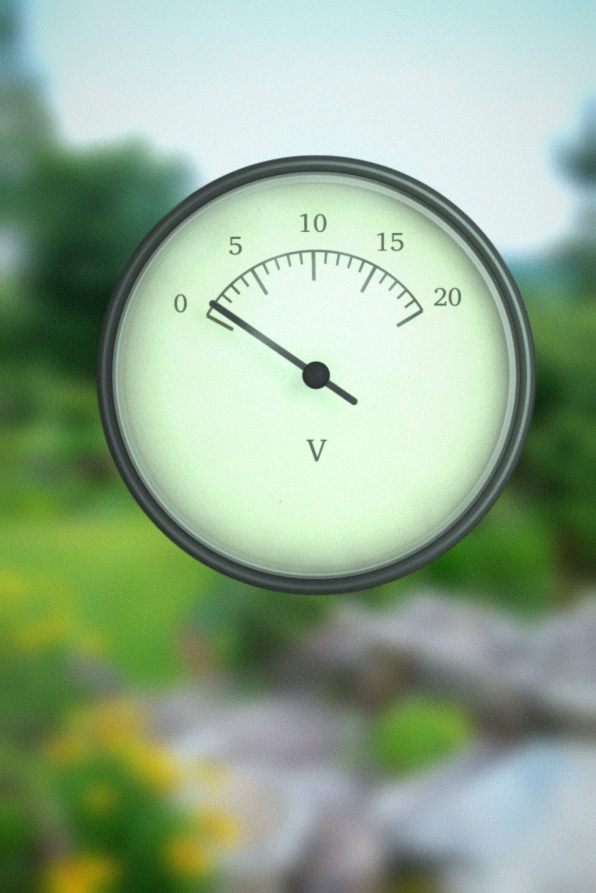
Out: 1,V
